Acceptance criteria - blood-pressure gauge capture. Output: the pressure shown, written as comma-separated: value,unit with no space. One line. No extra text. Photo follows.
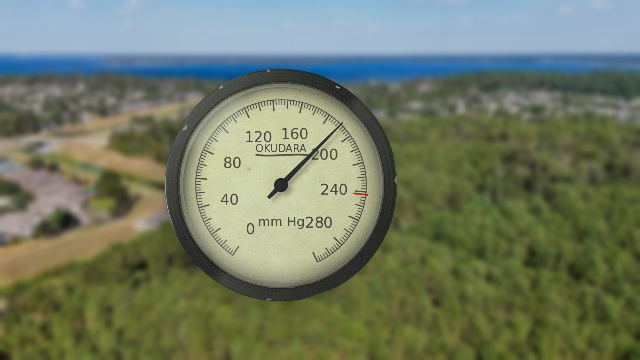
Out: 190,mmHg
